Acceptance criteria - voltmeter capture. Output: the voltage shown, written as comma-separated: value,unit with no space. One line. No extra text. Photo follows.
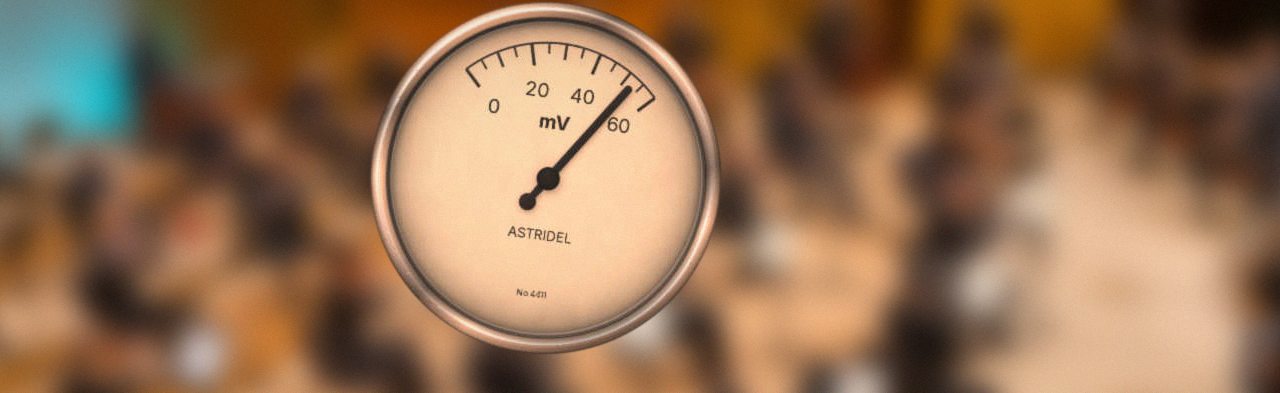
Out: 52.5,mV
